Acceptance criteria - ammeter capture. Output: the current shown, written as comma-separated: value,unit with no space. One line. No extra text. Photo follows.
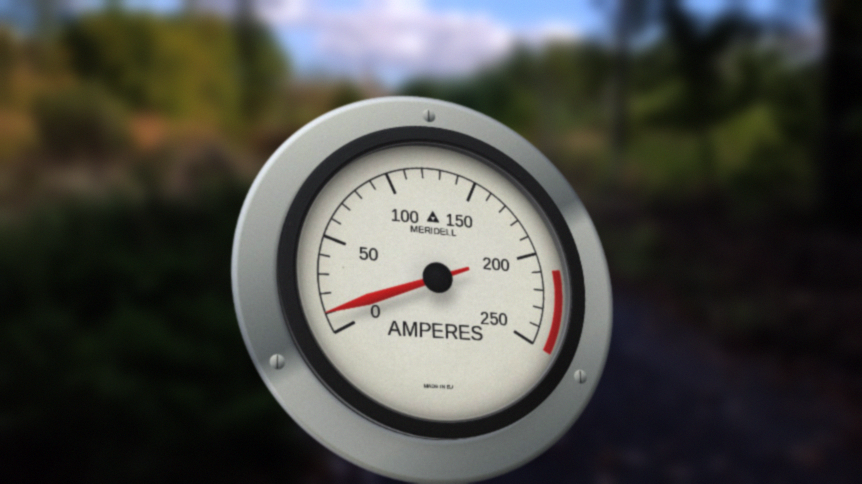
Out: 10,A
